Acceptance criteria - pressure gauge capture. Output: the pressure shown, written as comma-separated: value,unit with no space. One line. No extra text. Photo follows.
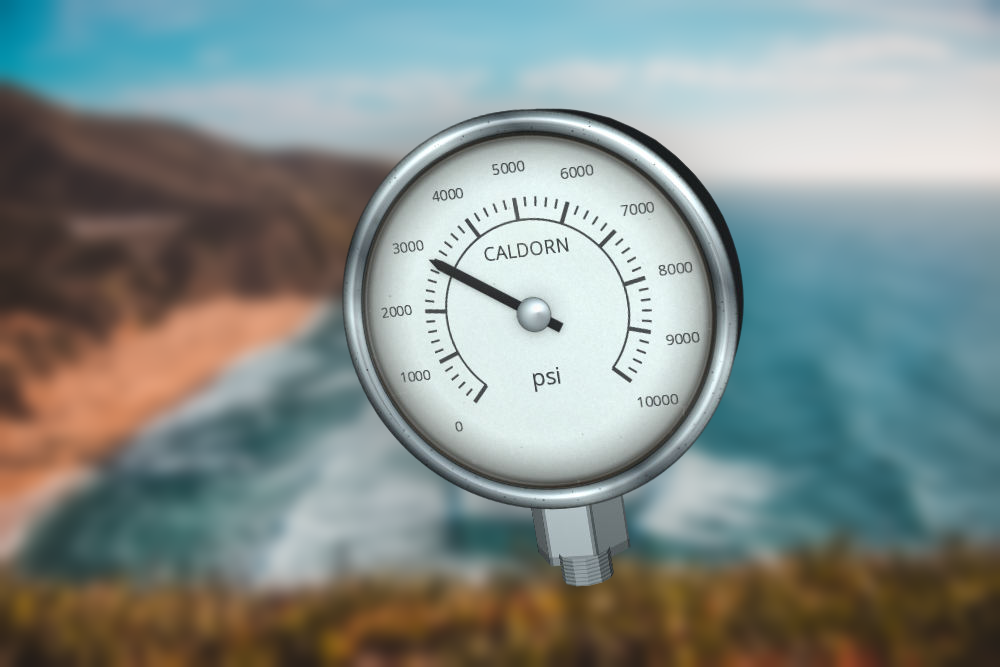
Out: 3000,psi
